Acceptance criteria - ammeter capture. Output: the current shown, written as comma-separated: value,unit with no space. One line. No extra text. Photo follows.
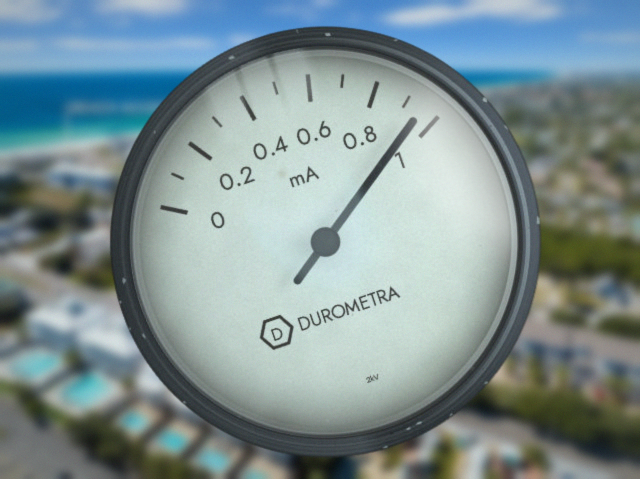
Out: 0.95,mA
